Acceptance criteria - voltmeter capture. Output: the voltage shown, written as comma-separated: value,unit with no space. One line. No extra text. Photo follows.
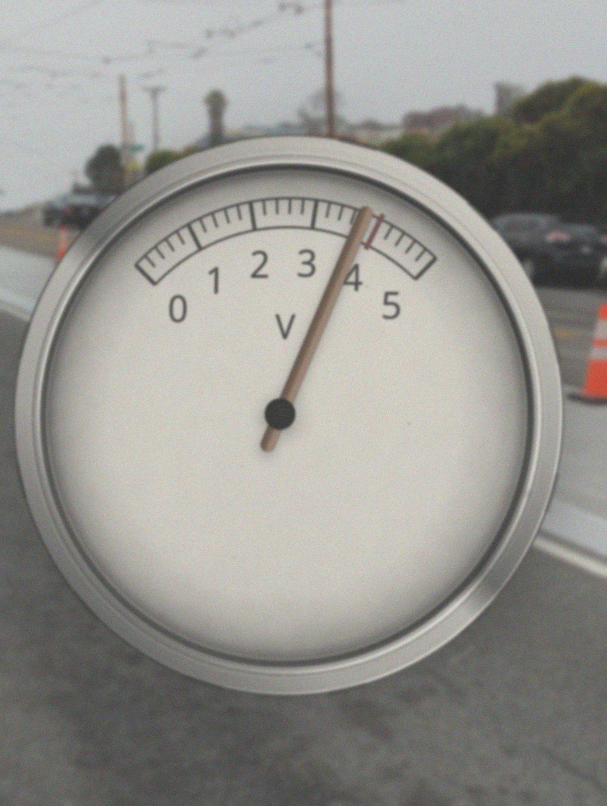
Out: 3.8,V
